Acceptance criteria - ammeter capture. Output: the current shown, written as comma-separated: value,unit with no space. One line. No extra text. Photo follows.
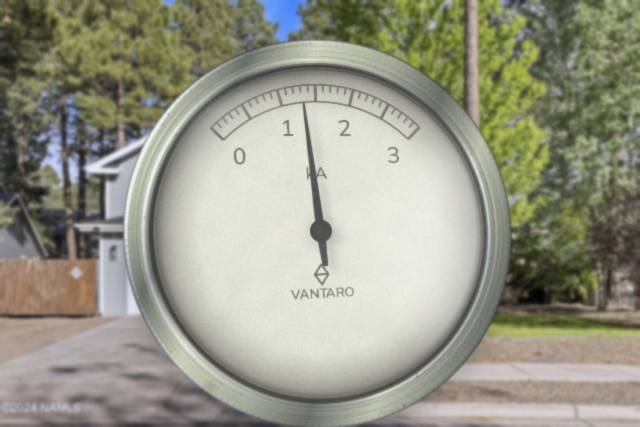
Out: 1.3,kA
